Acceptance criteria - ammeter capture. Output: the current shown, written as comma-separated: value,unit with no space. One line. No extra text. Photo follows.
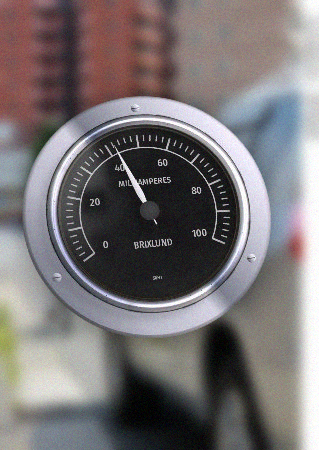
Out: 42,mA
